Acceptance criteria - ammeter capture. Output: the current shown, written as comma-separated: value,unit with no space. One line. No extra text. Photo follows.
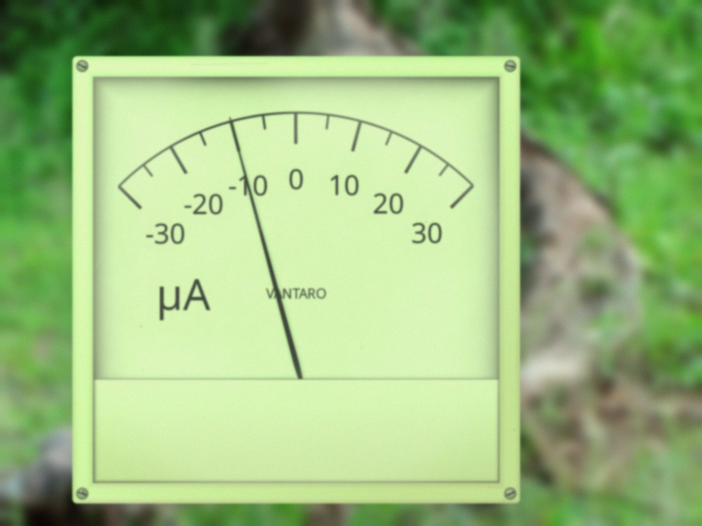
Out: -10,µA
